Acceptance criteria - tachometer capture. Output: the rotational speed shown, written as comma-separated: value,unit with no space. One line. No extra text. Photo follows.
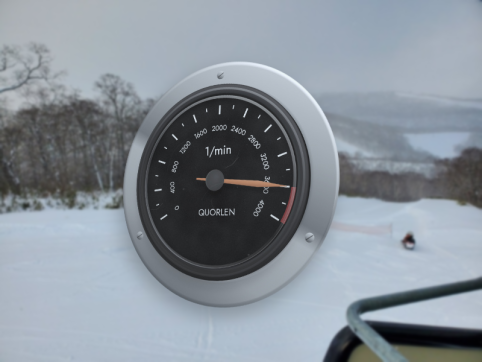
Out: 3600,rpm
